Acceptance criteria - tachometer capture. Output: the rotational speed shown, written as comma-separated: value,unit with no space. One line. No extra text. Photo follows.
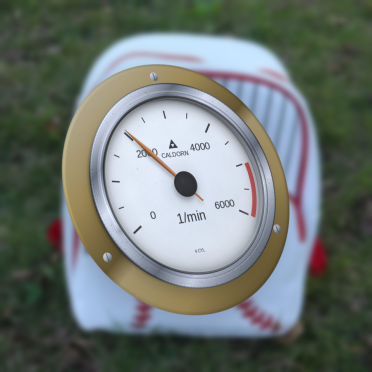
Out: 2000,rpm
